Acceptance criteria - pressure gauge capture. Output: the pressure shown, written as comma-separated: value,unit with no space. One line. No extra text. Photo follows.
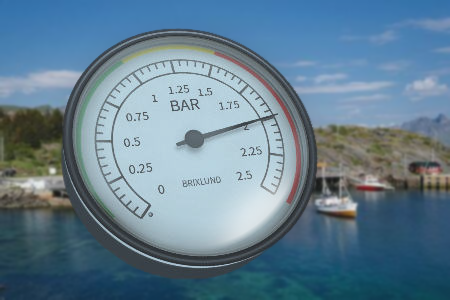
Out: 2,bar
